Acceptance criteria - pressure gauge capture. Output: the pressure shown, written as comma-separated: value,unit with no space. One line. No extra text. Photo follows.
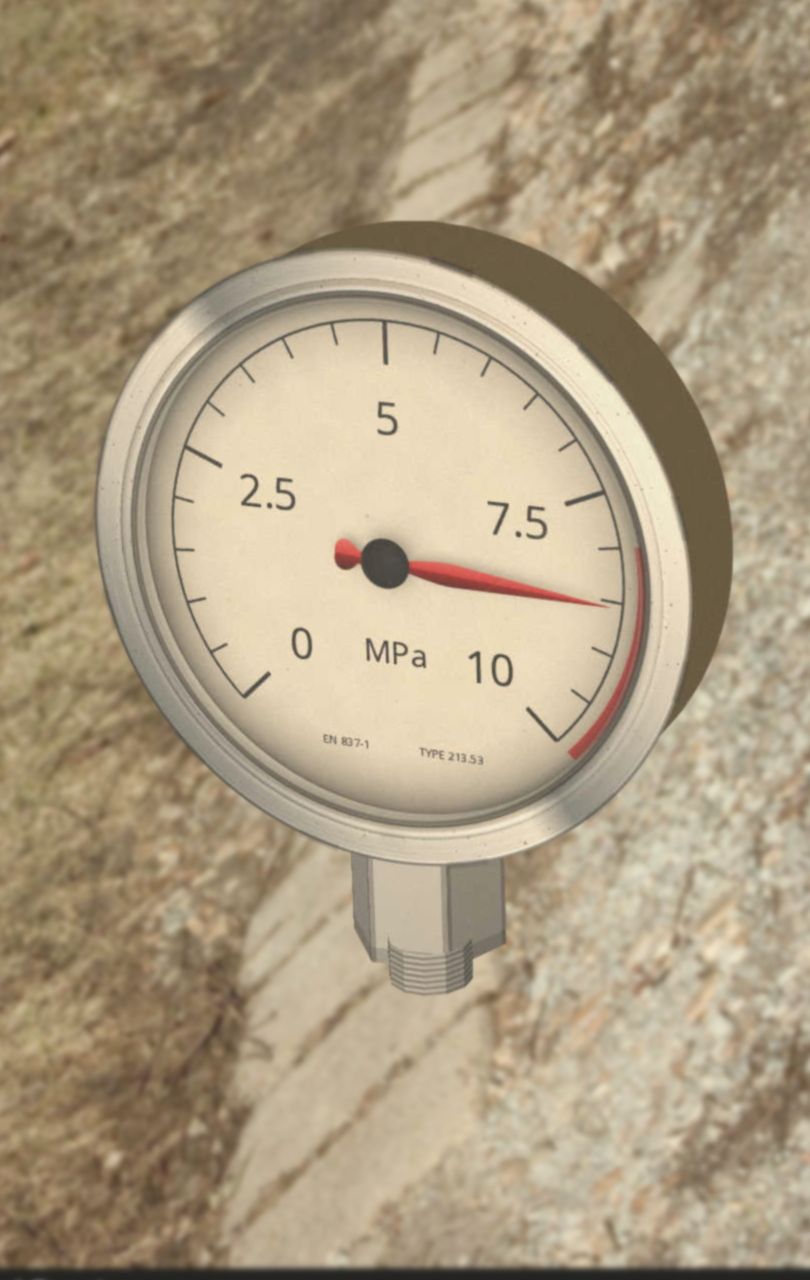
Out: 8.5,MPa
